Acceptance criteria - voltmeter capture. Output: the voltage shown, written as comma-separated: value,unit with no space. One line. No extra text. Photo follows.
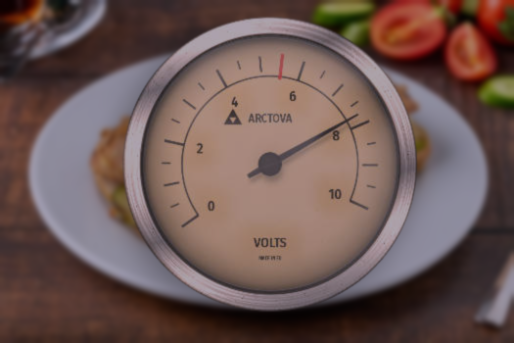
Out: 7.75,V
